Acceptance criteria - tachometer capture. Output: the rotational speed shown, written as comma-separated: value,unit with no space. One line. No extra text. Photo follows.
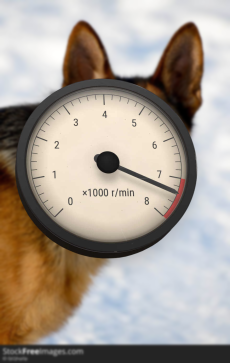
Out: 7400,rpm
